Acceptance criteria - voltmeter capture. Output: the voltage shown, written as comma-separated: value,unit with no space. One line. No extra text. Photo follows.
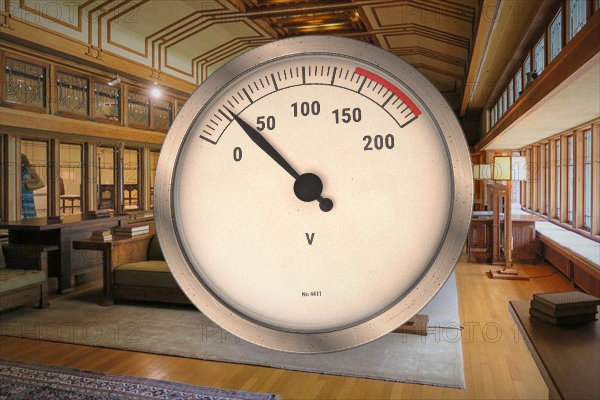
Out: 30,V
